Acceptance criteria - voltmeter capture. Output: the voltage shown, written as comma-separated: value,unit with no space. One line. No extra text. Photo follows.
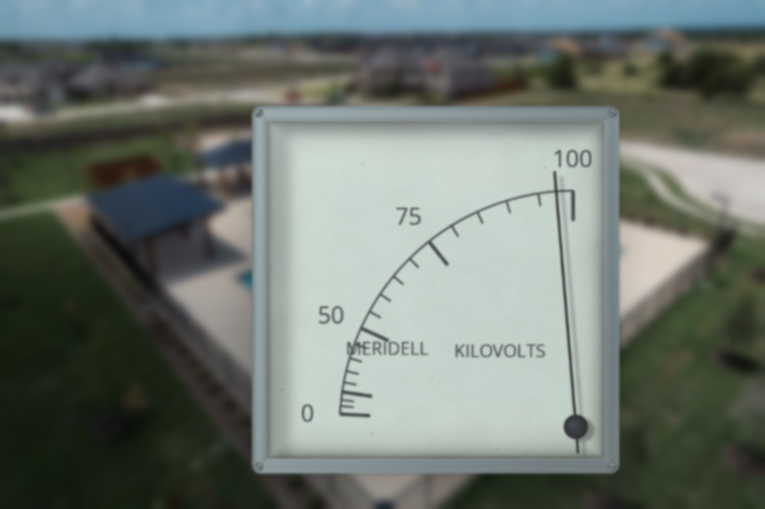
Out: 97.5,kV
